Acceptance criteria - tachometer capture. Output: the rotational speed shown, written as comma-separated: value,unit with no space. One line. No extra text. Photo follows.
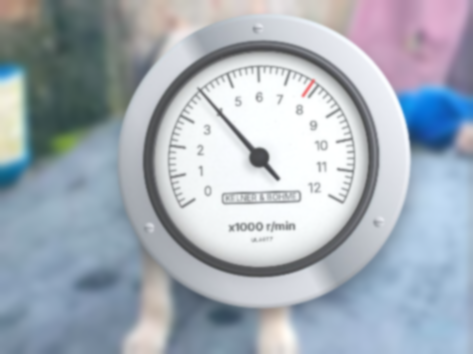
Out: 4000,rpm
